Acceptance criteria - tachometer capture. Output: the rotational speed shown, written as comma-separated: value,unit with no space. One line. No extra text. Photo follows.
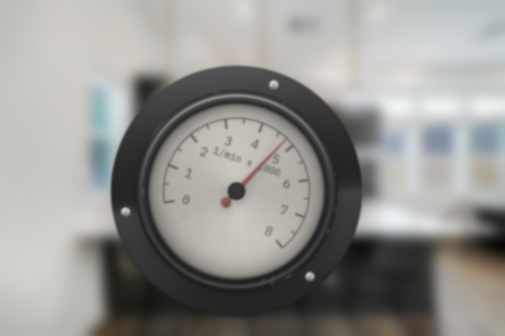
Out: 4750,rpm
